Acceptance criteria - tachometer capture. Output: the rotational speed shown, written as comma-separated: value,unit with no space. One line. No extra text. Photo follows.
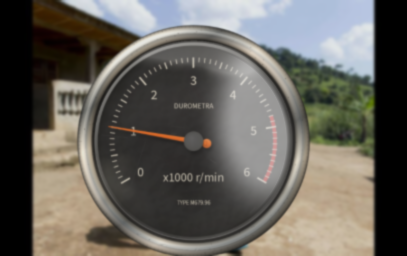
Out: 1000,rpm
